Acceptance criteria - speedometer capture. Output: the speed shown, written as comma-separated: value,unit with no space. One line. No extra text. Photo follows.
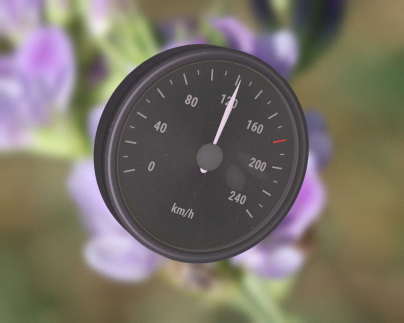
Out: 120,km/h
